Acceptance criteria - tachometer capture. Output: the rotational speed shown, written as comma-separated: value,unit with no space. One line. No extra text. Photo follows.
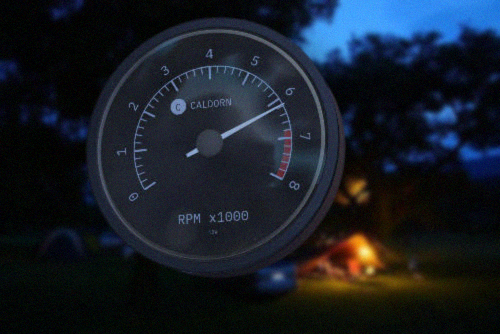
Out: 6200,rpm
